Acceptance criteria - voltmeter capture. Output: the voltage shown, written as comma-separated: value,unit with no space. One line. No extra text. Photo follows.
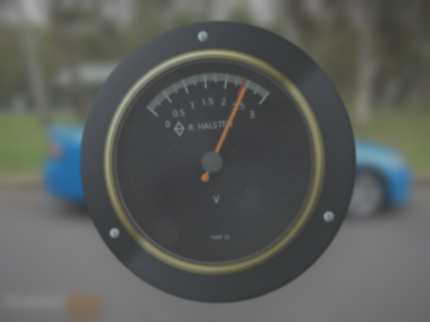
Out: 2.5,V
